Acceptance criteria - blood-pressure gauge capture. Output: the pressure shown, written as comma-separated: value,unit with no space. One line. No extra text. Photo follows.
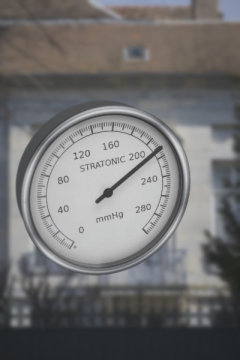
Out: 210,mmHg
